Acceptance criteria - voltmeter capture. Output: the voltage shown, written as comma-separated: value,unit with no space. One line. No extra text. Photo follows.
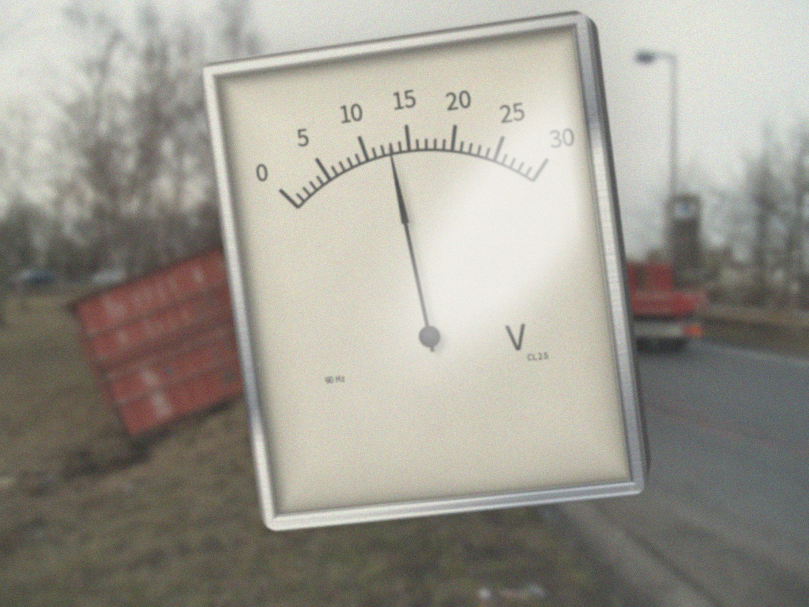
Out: 13,V
